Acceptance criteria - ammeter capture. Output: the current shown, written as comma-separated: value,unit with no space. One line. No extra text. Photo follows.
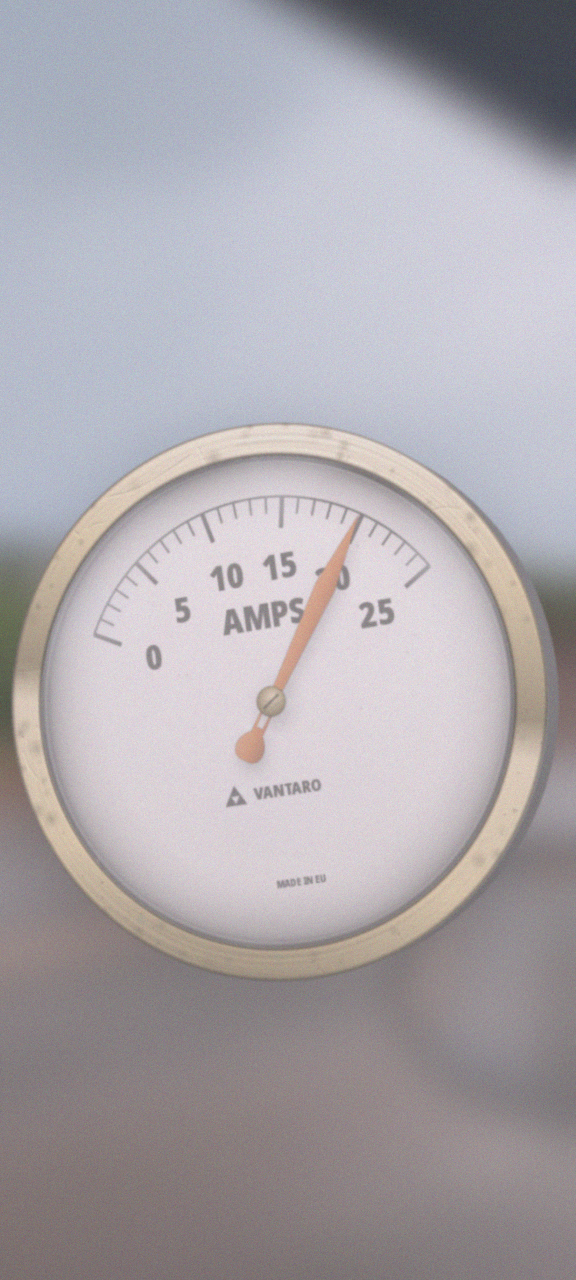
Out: 20,A
